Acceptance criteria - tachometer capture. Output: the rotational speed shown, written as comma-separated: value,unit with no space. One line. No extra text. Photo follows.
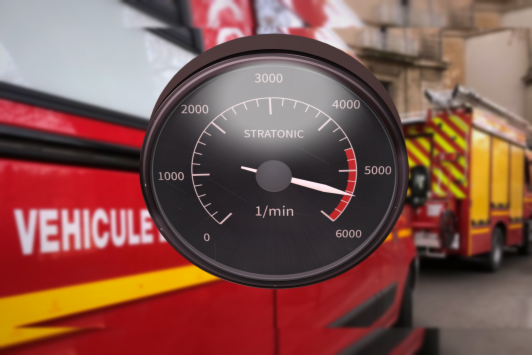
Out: 5400,rpm
